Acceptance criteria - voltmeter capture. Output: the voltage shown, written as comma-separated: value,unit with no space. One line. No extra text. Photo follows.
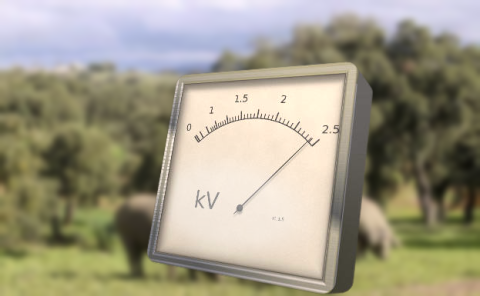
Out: 2.45,kV
